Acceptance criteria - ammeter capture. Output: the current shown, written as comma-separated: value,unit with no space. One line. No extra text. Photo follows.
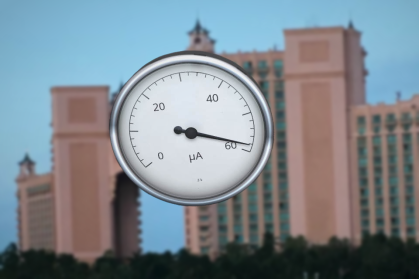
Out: 58,µA
